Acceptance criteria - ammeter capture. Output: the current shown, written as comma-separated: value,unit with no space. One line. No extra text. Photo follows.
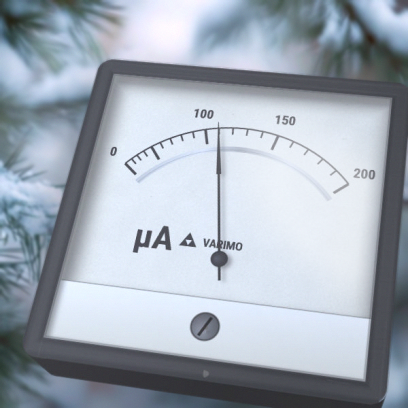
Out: 110,µA
